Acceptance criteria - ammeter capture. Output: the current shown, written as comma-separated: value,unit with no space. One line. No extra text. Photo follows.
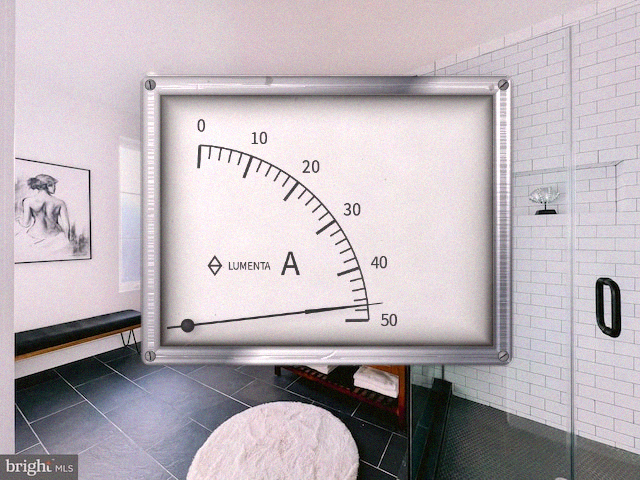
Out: 47,A
